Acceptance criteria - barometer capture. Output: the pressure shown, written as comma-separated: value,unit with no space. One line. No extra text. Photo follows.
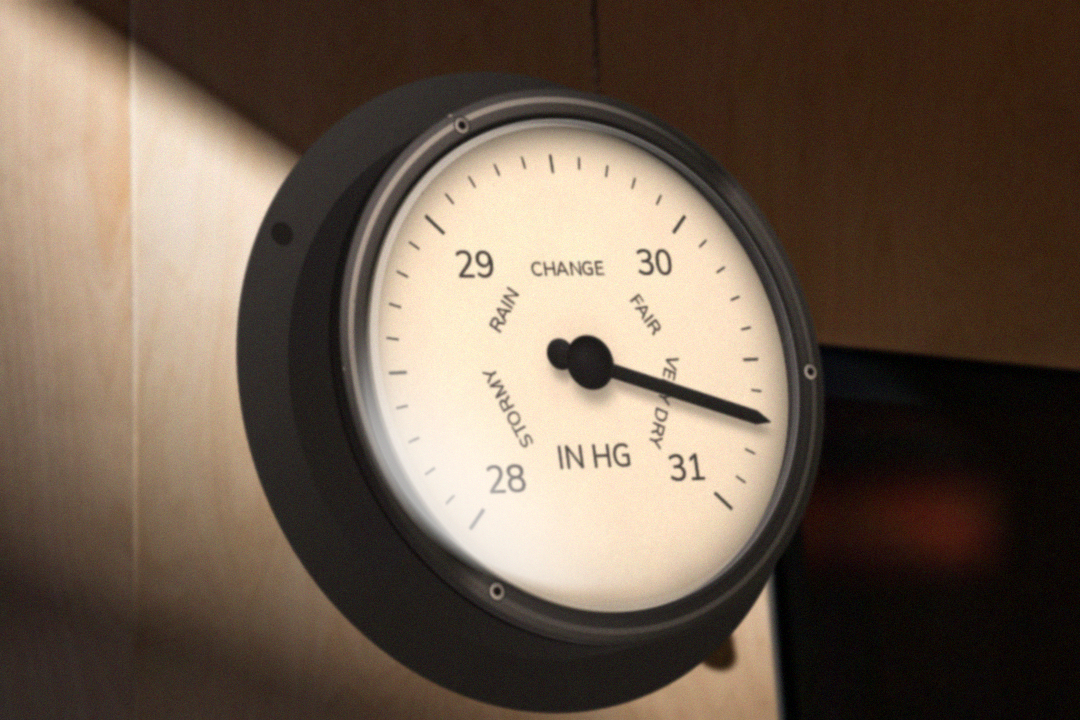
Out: 30.7,inHg
